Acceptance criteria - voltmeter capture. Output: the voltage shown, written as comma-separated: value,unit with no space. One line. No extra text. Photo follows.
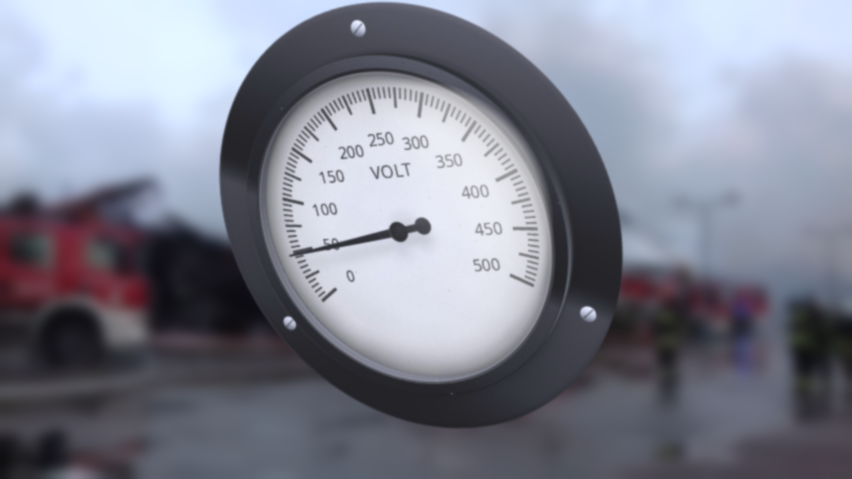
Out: 50,V
